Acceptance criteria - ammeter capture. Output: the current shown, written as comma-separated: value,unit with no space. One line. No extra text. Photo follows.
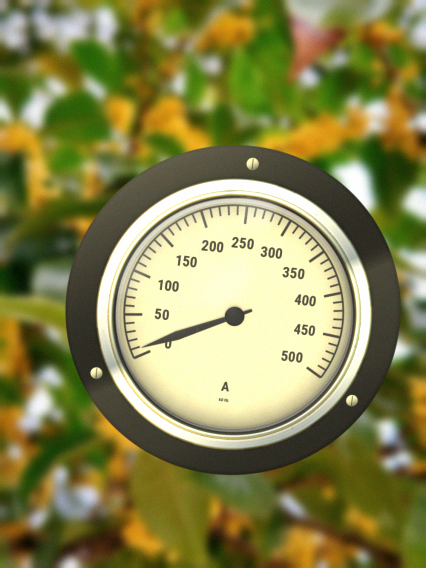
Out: 10,A
